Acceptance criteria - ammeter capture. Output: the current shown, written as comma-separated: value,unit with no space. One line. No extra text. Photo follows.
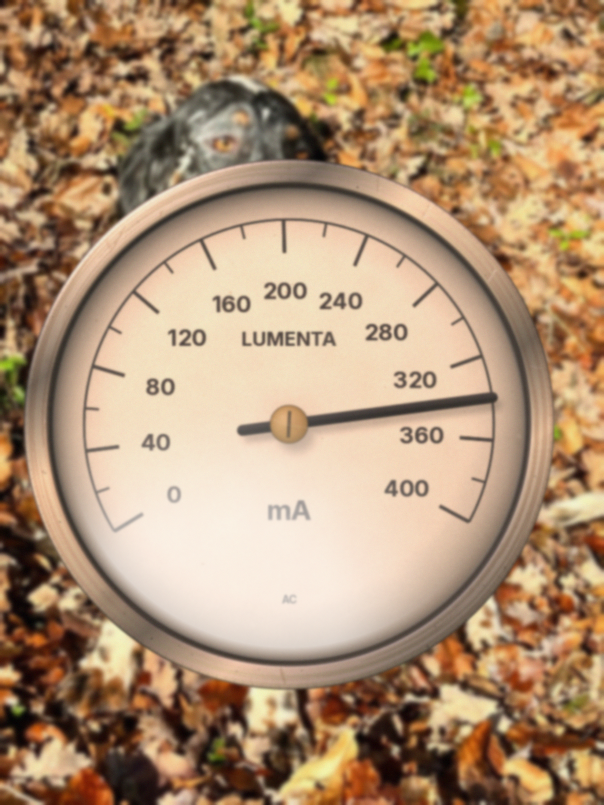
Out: 340,mA
